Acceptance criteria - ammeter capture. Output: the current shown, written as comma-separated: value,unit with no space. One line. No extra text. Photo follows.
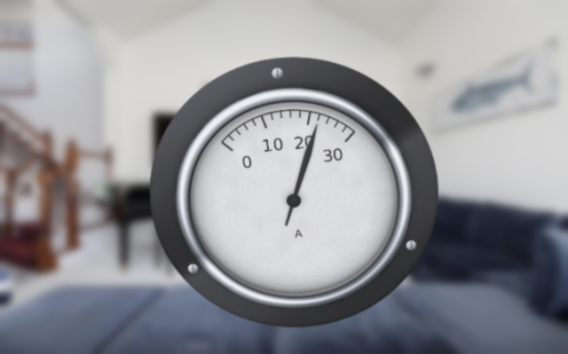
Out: 22,A
